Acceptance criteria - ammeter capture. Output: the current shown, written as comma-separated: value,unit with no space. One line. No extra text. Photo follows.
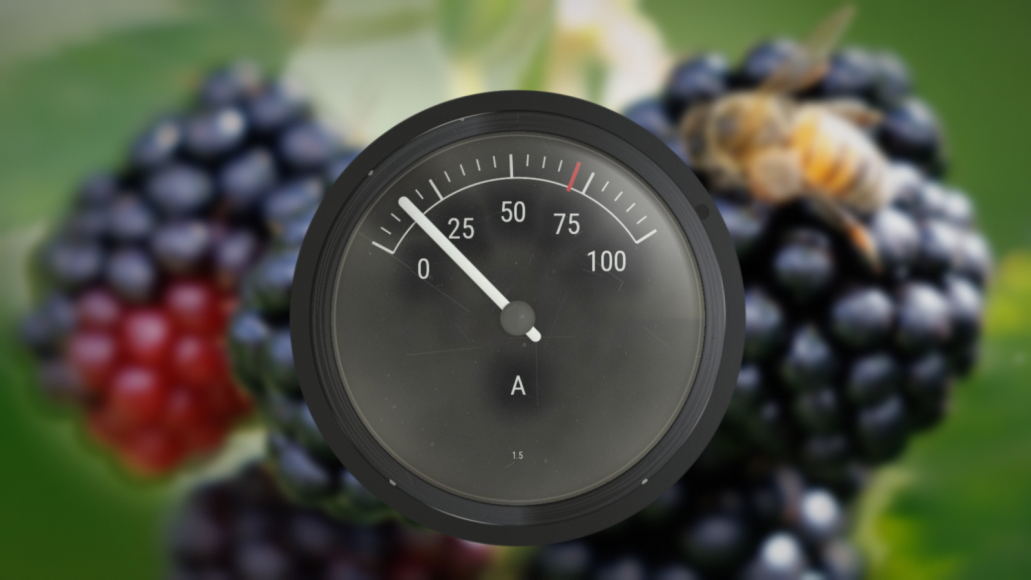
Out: 15,A
